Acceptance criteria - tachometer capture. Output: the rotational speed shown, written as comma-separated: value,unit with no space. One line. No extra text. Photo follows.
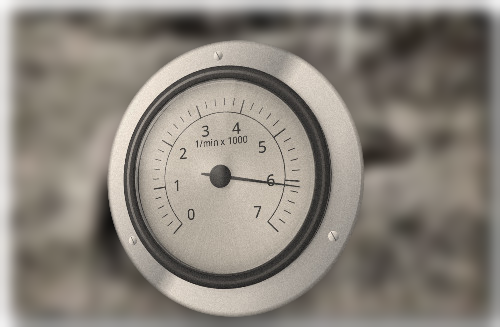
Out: 6100,rpm
